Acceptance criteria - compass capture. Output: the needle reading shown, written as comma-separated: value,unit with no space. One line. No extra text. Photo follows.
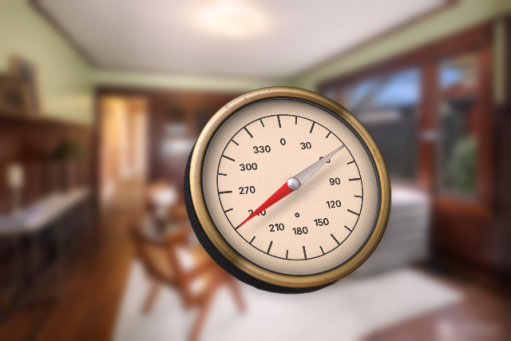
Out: 240,°
